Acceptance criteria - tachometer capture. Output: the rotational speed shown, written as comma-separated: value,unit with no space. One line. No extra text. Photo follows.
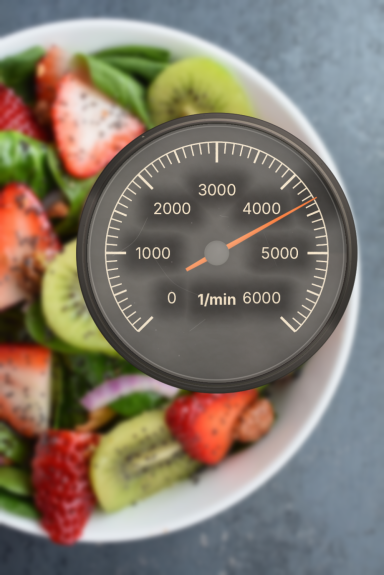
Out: 4350,rpm
